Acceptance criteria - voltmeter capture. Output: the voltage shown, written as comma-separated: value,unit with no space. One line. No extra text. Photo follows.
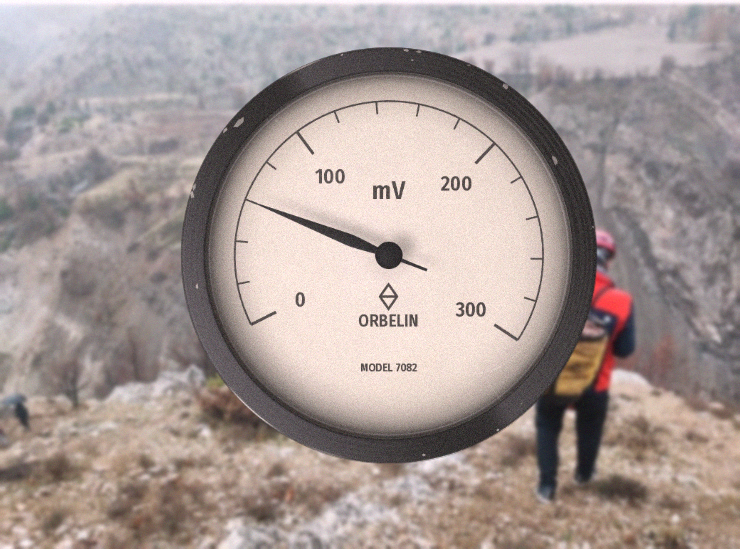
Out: 60,mV
